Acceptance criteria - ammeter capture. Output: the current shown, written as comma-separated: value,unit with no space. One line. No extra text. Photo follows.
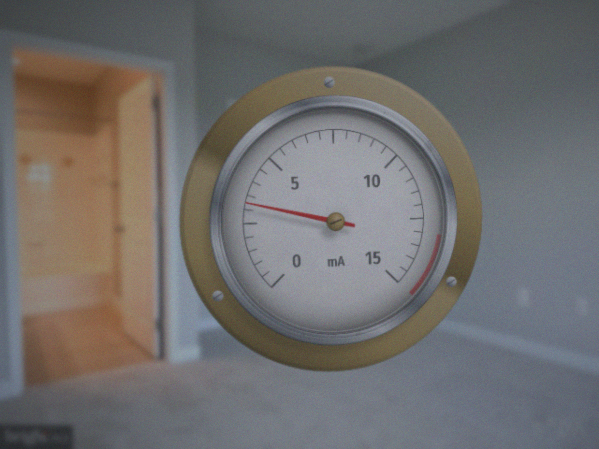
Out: 3.25,mA
